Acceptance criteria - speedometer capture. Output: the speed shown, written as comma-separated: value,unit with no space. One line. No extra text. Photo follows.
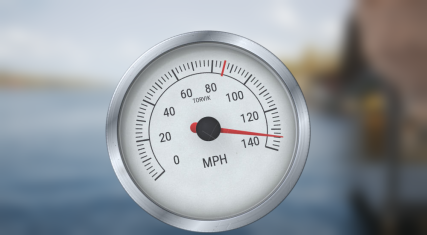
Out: 134,mph
